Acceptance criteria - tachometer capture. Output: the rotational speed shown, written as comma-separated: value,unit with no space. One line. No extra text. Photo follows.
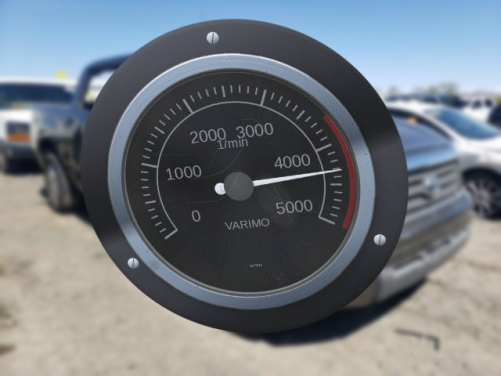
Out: 4300,rpm
